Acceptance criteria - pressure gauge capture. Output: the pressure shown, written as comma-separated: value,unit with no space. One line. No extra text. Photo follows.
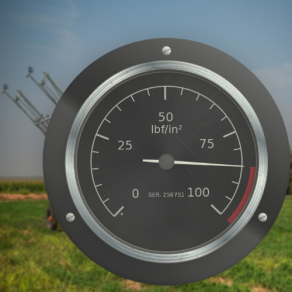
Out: 85,psi
